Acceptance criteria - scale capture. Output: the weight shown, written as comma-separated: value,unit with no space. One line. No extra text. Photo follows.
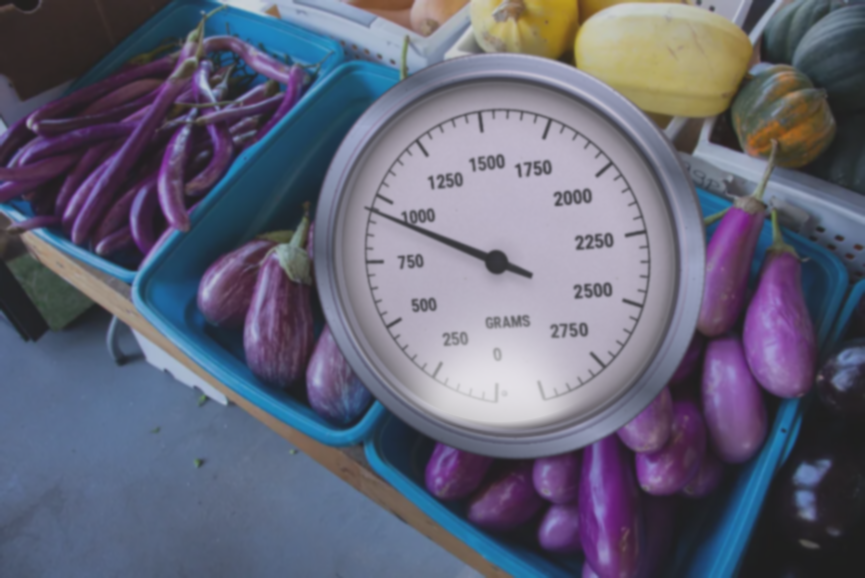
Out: 950,g
